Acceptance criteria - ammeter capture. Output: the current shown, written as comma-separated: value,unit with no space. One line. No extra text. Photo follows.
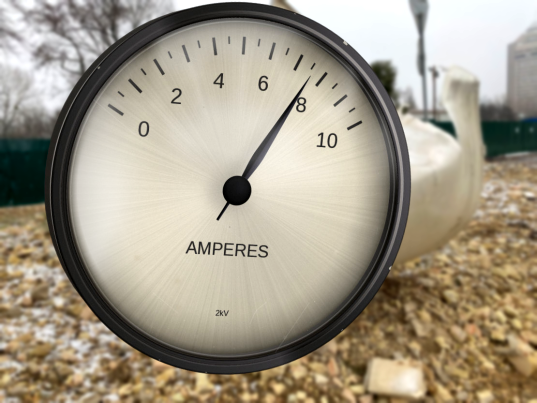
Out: 7.5,A
